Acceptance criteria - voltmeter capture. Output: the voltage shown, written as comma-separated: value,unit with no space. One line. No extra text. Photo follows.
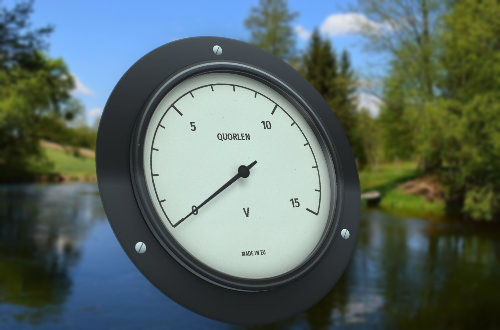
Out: 0,V
